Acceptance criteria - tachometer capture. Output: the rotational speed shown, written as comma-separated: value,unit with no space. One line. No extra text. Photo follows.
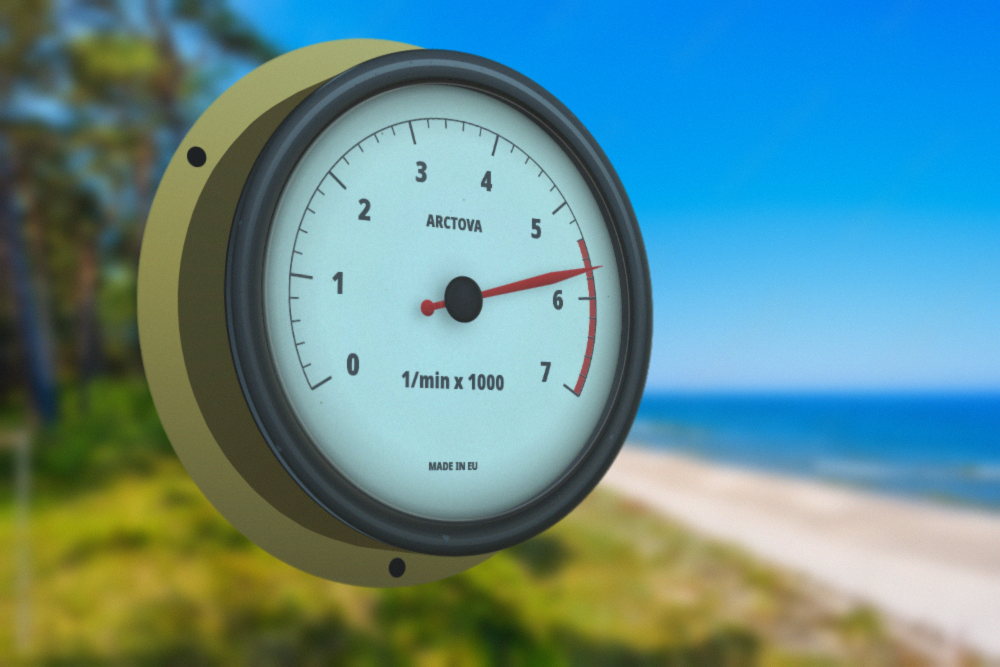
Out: 5700,rpm
